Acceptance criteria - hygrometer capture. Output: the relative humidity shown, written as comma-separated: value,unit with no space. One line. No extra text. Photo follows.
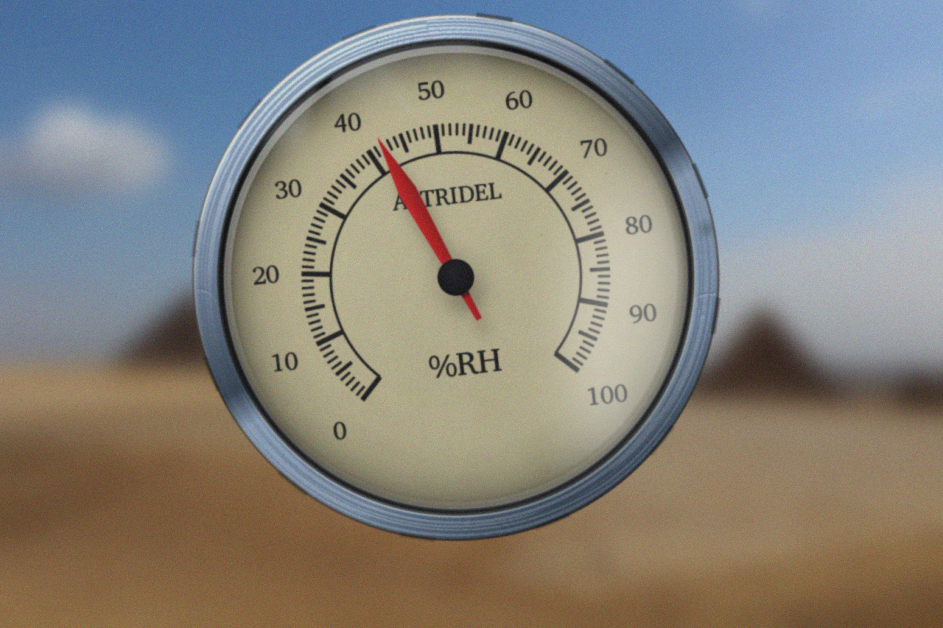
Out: 42,%
